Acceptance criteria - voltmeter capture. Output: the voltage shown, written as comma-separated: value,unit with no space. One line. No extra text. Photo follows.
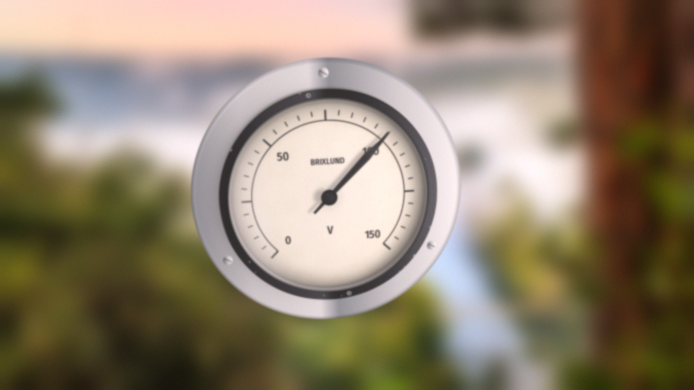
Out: 100,V
